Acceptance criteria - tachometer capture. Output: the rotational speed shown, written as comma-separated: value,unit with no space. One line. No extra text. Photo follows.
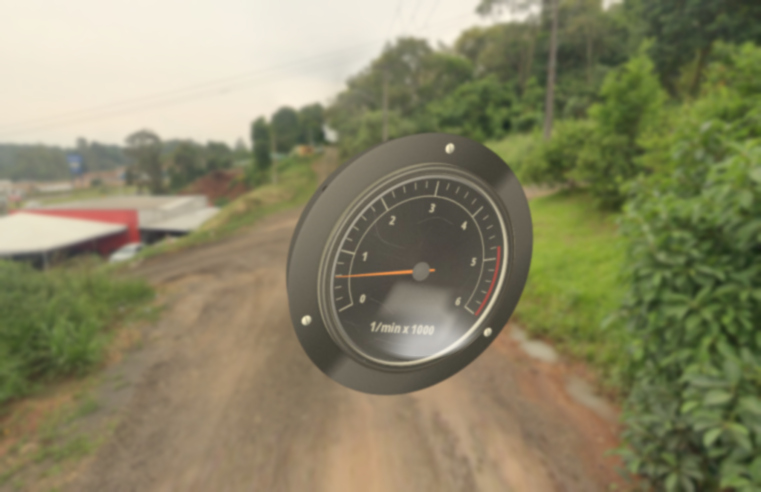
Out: 600,rpm
